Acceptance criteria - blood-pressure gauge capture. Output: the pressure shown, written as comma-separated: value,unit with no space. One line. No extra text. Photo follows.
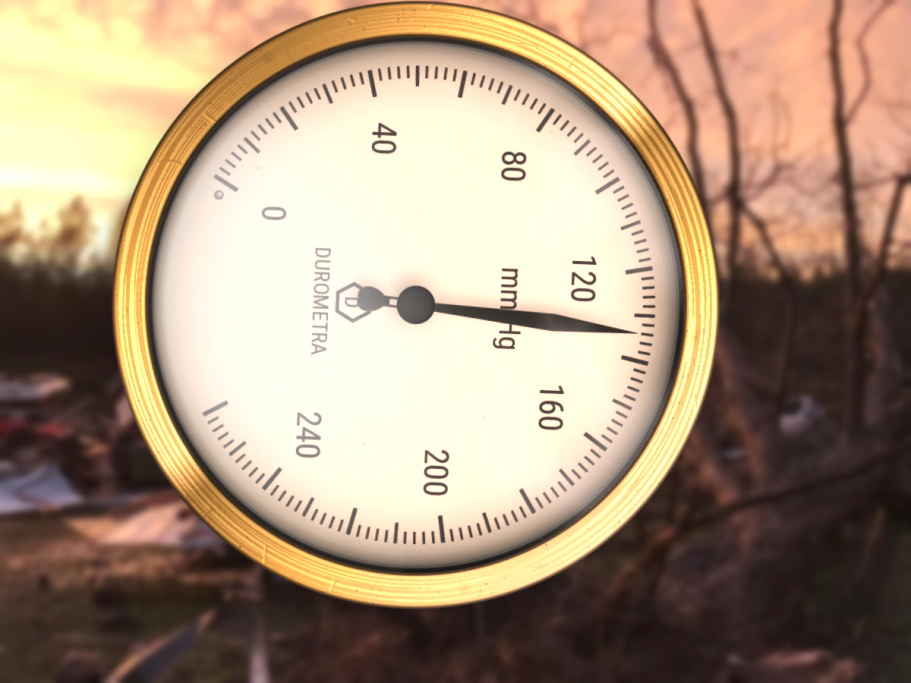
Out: 134,mmHg
